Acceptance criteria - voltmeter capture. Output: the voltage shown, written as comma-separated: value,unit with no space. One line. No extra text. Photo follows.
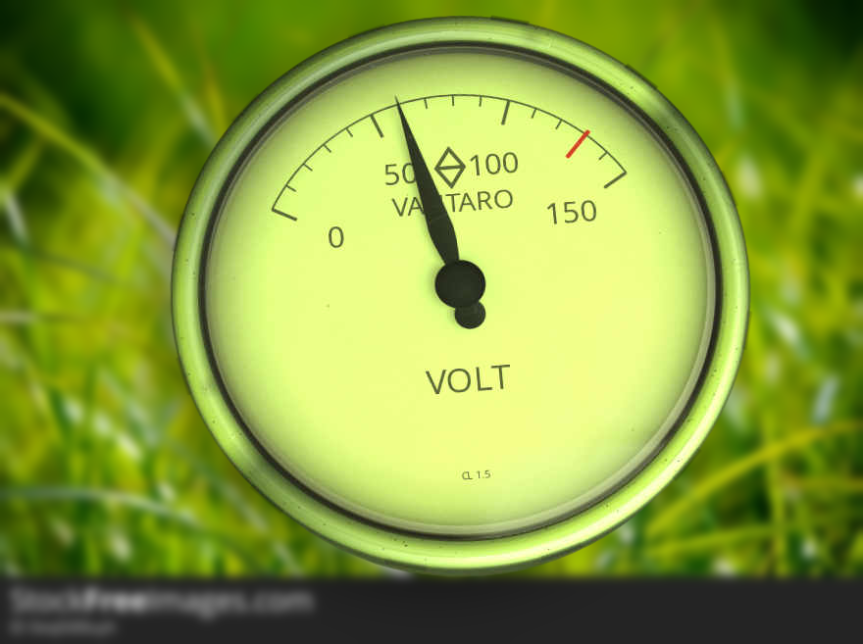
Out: 60,V
